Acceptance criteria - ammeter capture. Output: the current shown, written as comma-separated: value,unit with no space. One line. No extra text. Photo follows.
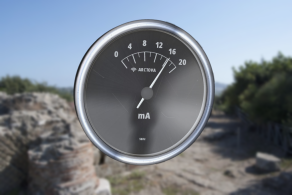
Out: 16,mA
